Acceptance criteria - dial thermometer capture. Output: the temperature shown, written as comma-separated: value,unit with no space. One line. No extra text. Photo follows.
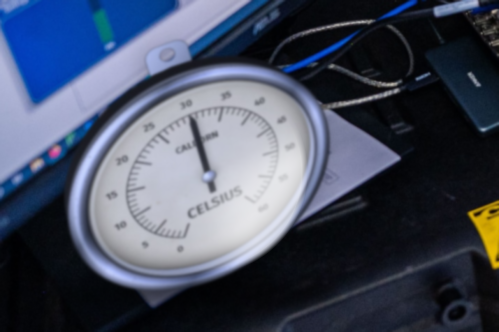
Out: 30,°C
